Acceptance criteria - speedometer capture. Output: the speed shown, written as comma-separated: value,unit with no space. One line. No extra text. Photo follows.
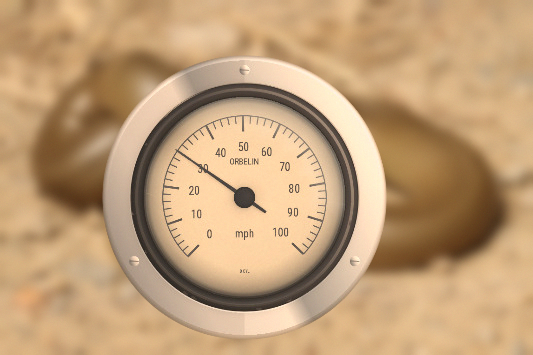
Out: 30,mph
